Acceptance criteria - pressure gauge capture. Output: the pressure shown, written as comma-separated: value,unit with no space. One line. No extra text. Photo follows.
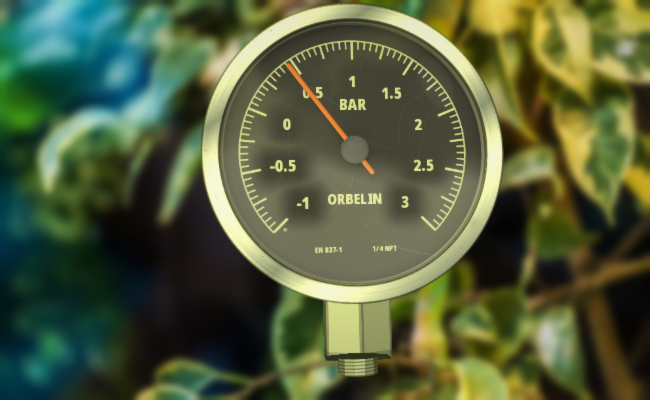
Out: 0.45,bar
